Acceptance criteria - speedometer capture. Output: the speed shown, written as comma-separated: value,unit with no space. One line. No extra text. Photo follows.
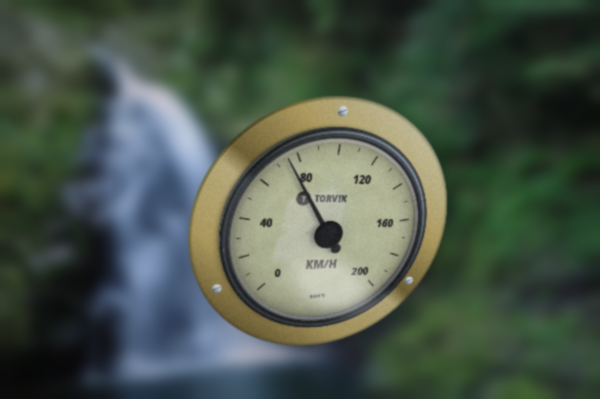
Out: 75,km/h
